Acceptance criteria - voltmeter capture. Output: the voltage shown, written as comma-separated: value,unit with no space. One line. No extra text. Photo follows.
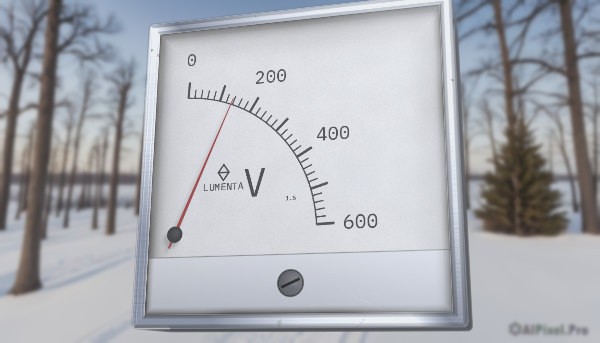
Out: 140,V
